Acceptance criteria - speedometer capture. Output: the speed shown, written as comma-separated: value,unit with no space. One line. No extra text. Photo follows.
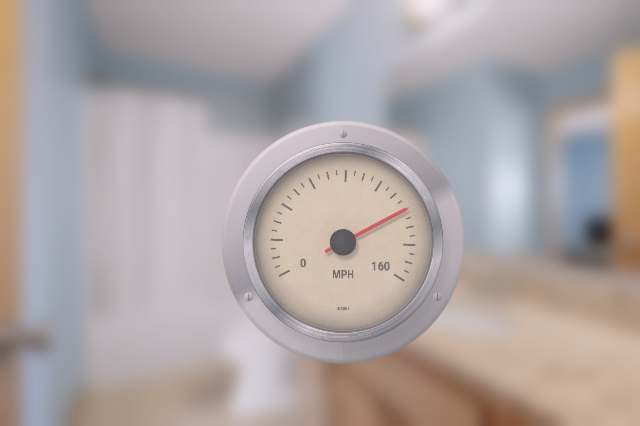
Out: 120,mph
